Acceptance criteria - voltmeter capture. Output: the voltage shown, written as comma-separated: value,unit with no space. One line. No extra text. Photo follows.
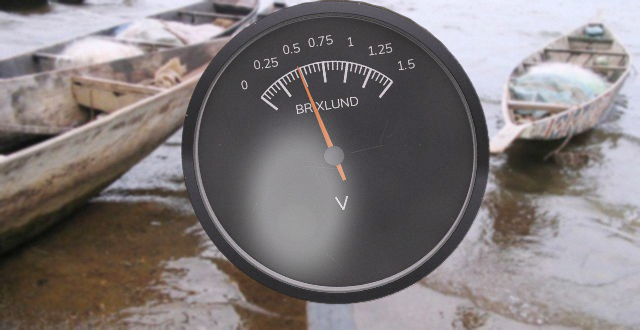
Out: 0.5,V
